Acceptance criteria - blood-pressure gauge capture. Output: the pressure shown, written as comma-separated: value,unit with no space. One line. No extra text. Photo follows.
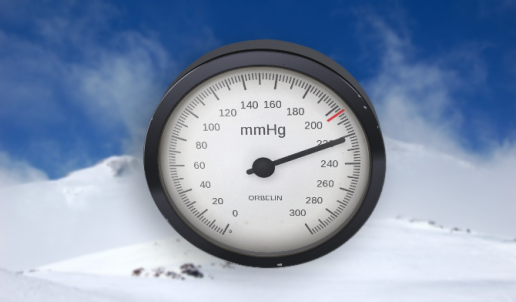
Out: 220,mmHg
